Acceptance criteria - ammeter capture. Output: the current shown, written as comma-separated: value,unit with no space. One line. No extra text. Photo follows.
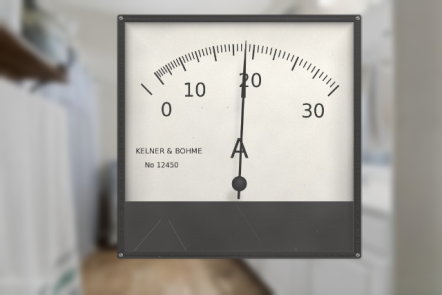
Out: 19,A
